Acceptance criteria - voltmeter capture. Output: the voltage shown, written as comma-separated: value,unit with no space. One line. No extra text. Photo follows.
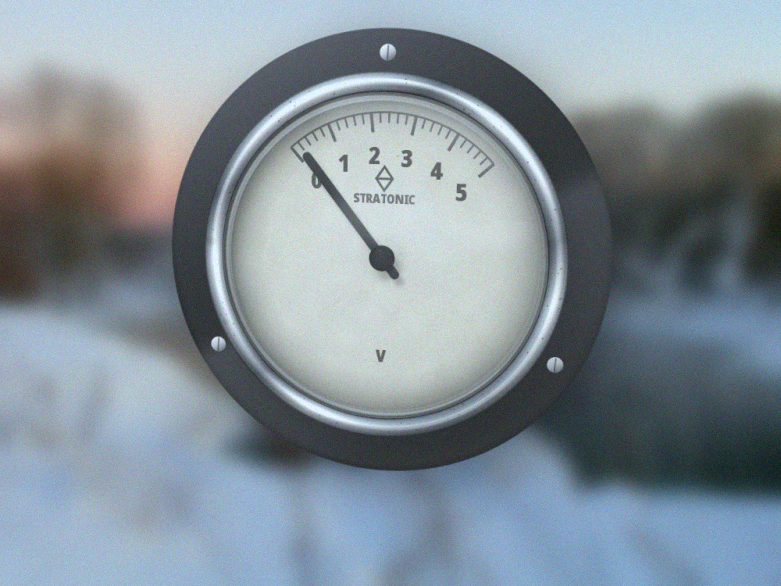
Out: 0.2,V
